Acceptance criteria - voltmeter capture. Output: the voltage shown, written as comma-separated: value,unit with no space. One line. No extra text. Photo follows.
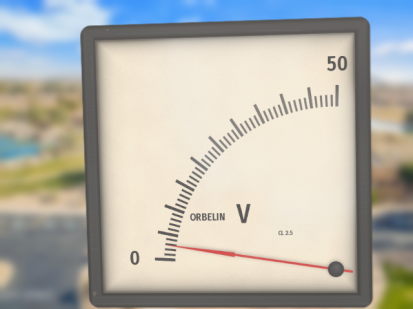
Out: 3,V
